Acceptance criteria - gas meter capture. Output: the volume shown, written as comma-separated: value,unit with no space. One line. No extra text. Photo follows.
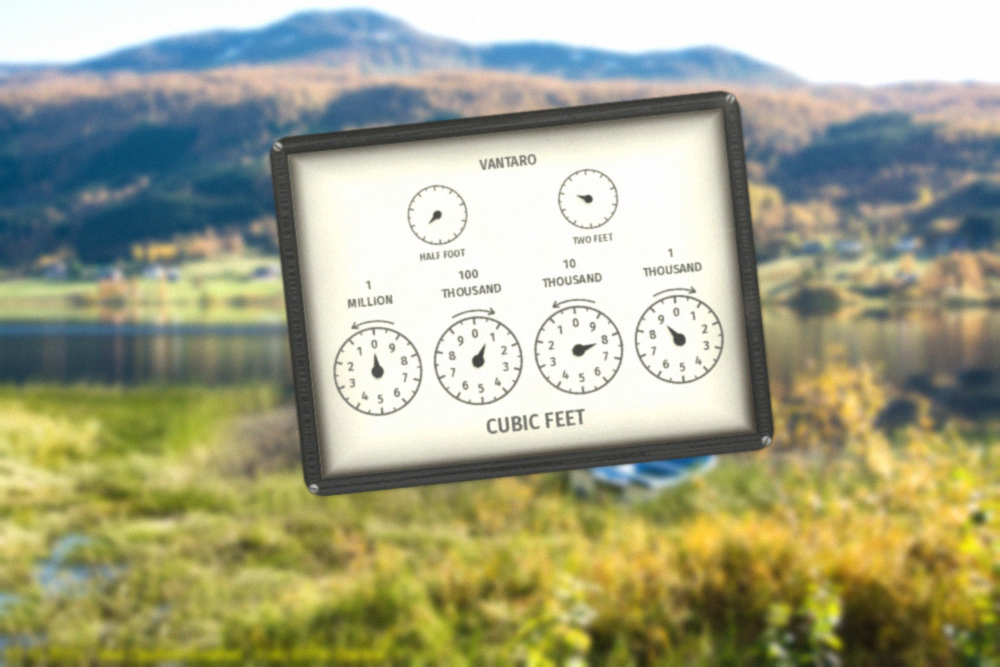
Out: 7900,ft³
